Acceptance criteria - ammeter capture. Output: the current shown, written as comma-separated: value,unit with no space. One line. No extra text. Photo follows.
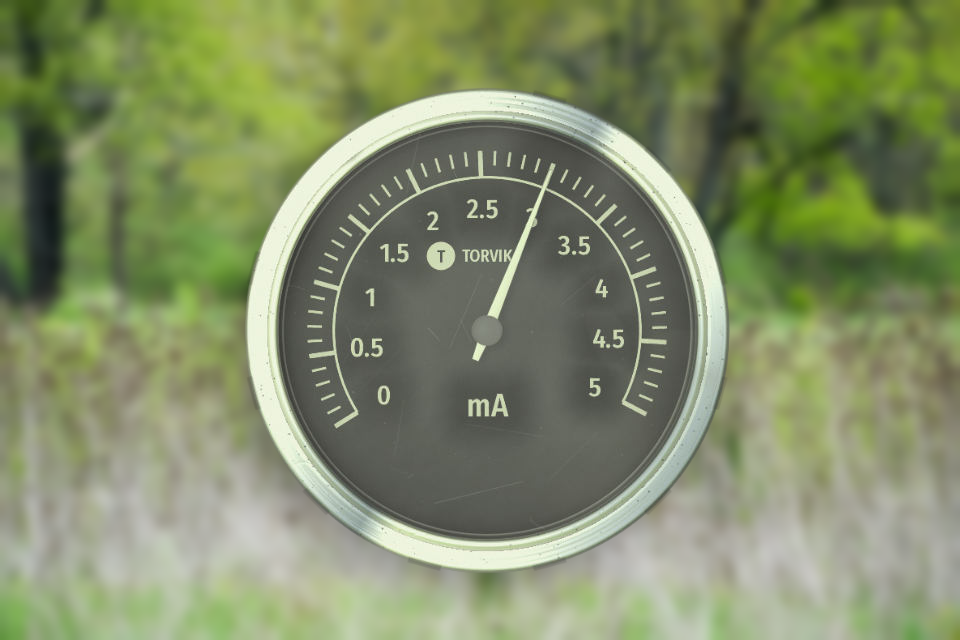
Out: 3,mA
